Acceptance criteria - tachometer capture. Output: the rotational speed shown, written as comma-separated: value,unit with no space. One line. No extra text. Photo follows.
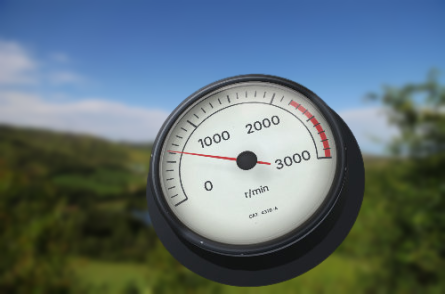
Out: 600,rpm
